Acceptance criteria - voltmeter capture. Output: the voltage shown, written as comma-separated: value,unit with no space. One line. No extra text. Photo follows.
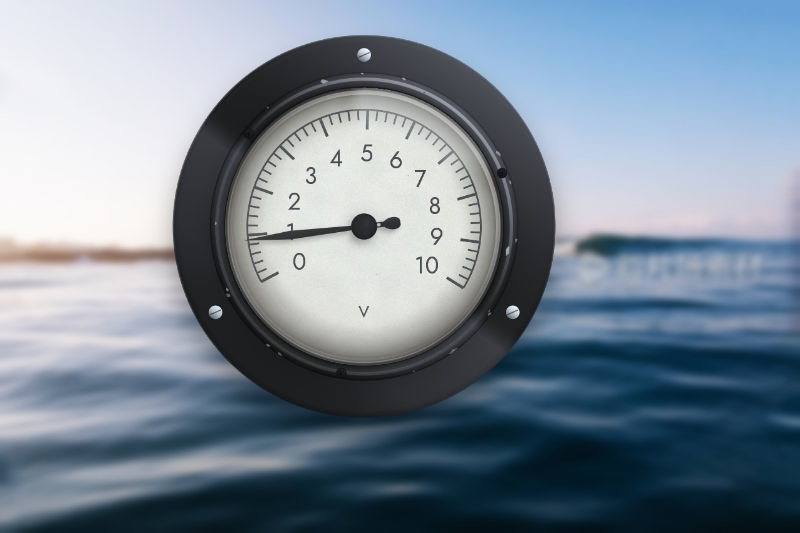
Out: 0.9,V
